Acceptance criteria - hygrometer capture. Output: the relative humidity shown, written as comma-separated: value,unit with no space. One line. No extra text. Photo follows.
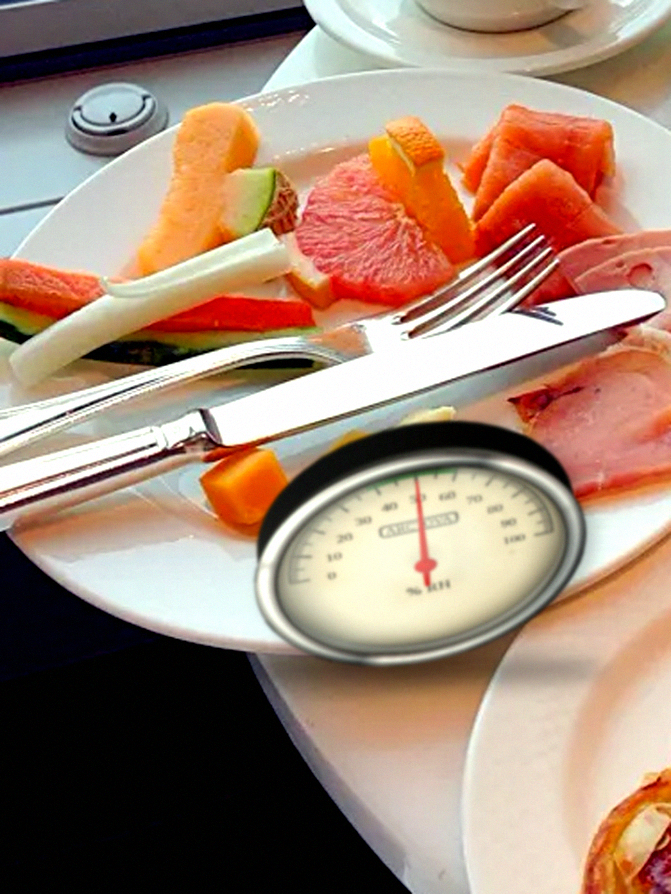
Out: 50,%
